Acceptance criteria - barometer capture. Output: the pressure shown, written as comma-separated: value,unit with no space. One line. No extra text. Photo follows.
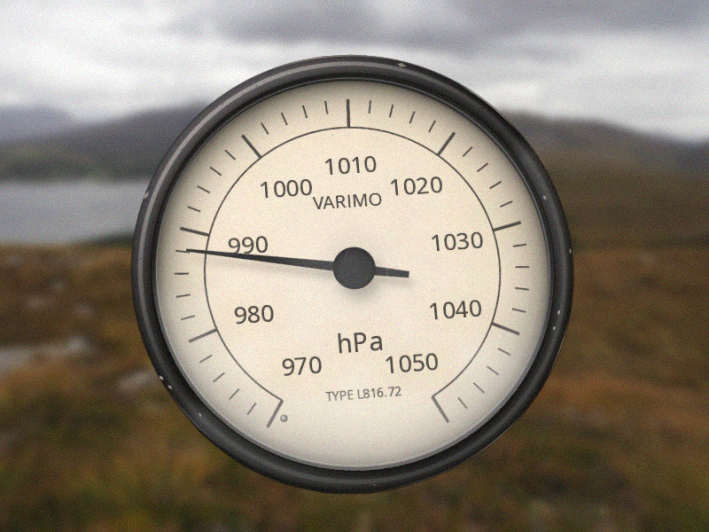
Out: 988,hPa
